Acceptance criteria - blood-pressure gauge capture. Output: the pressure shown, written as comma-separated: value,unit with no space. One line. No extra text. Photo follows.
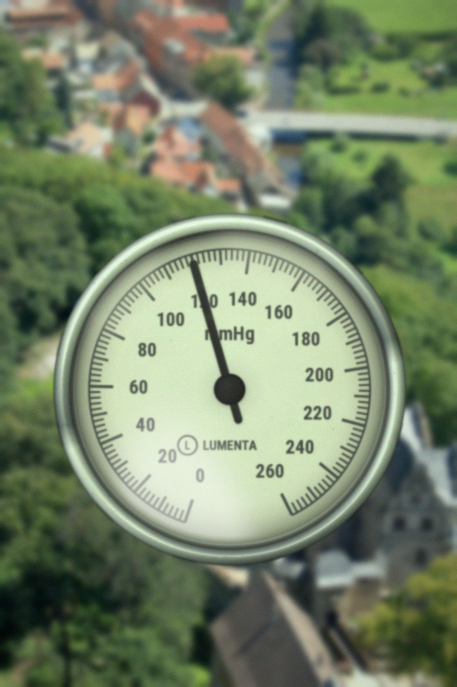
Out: 120,mmHg
